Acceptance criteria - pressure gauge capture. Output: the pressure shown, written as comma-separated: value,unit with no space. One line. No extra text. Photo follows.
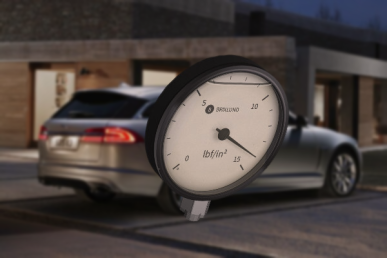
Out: 14,psi
